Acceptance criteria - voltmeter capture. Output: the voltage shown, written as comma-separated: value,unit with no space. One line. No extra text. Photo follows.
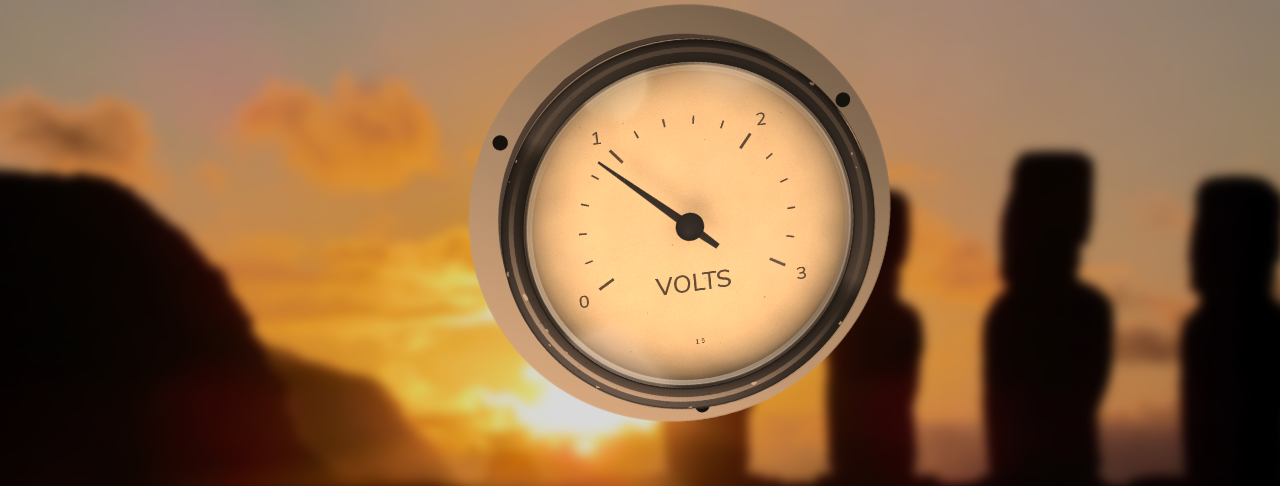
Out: 0.9,V
